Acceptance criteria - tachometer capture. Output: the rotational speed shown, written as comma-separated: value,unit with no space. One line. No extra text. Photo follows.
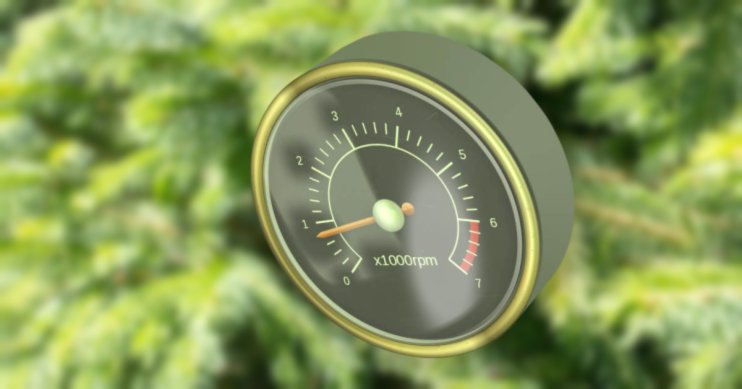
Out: 800,rpm
